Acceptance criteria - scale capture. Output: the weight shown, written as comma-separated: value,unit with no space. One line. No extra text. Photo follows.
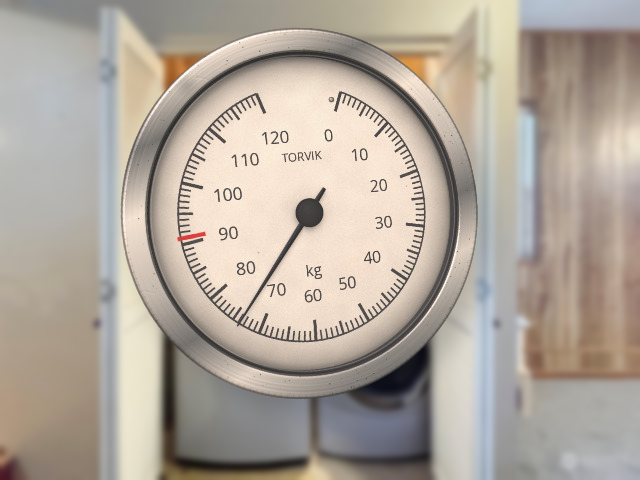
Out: 74,kg
